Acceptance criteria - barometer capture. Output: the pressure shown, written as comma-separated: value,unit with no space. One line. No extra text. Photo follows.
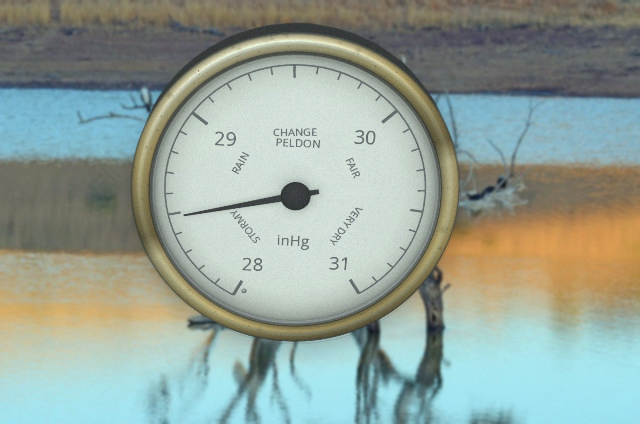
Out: 28.5,inHg
